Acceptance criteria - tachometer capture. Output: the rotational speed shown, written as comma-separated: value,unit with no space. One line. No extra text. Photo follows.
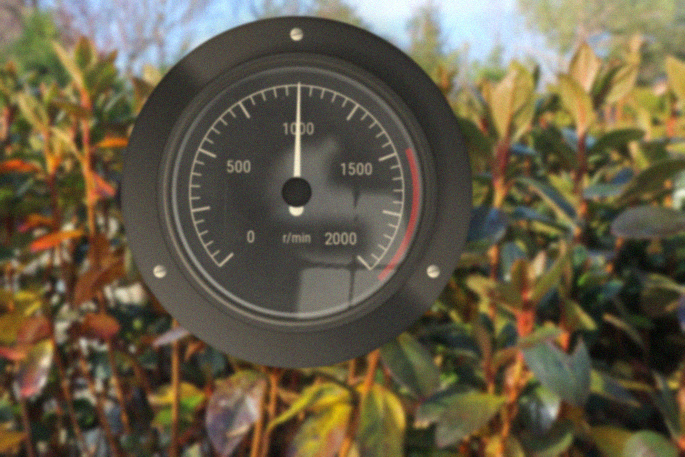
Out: 1000,rpm
